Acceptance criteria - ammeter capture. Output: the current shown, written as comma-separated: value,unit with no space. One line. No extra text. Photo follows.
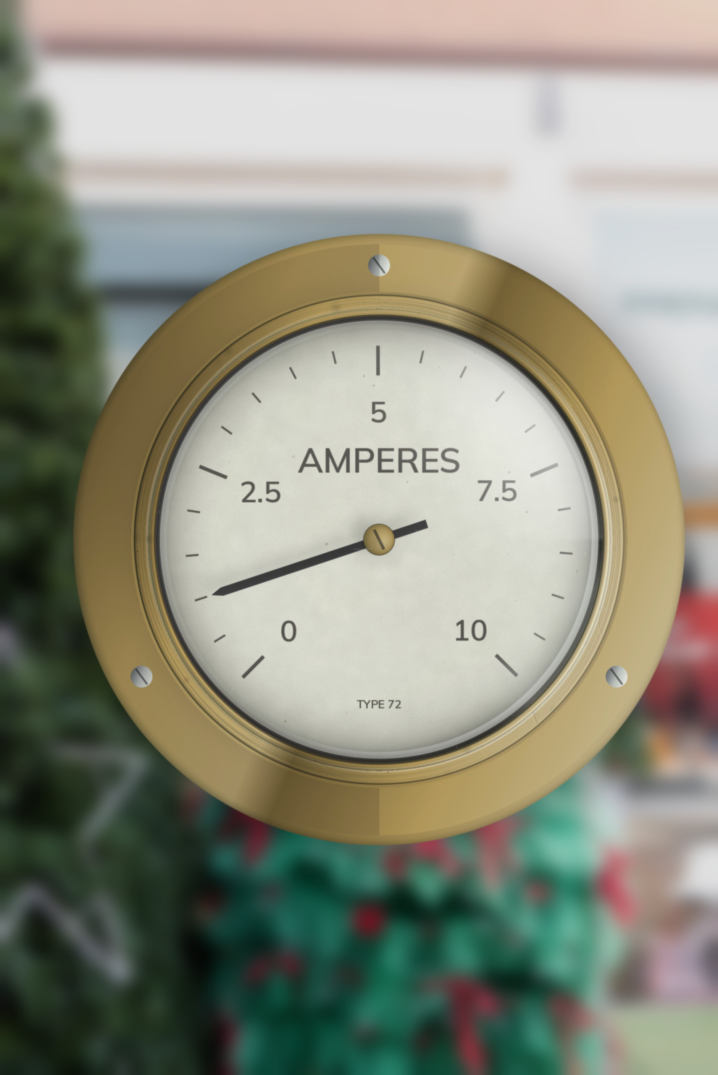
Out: 1,A
